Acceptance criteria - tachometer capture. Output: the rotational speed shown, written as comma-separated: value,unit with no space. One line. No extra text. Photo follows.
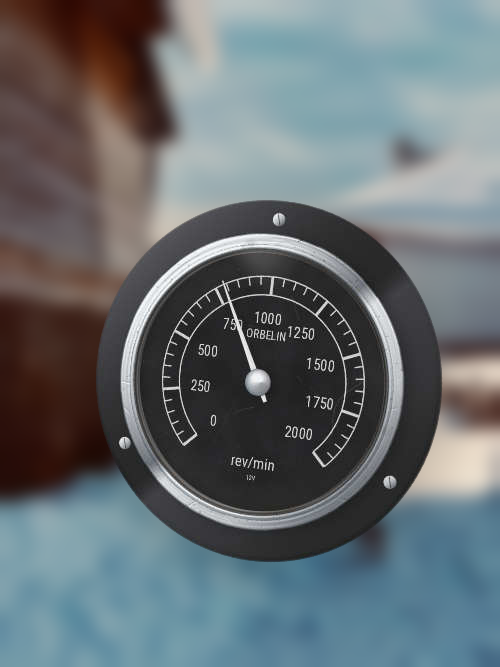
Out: 800,rpm
